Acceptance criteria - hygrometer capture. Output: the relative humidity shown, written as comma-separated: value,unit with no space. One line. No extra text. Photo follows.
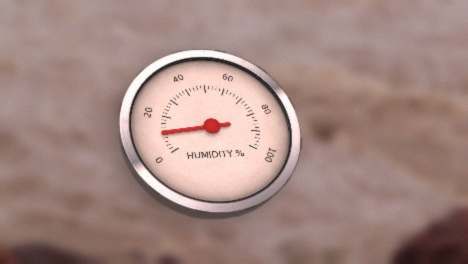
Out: 10,%
